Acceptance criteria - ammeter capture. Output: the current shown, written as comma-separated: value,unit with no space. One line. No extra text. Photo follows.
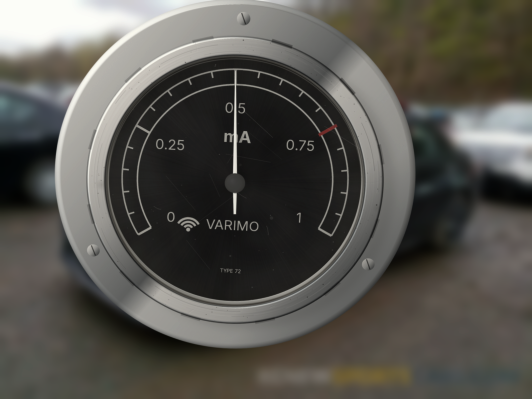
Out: 0.5,mA
